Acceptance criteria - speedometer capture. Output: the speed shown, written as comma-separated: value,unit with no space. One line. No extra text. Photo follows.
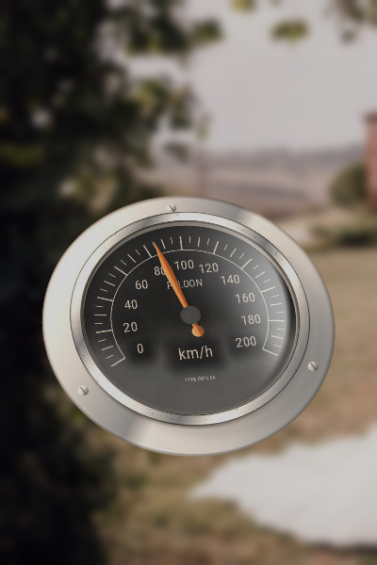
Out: 85,km/h
